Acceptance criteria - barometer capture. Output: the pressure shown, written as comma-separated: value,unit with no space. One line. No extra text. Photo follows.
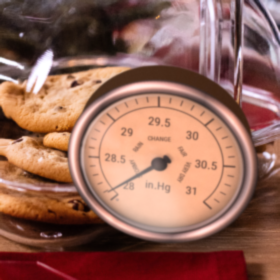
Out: 28.1,inHg
